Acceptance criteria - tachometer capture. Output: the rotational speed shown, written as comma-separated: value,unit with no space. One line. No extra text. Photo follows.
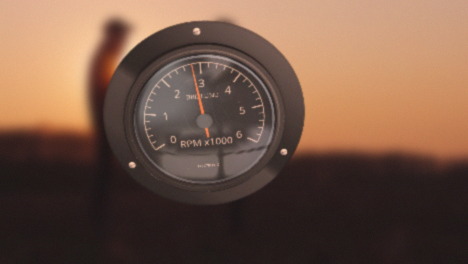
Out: 2800,rpm
